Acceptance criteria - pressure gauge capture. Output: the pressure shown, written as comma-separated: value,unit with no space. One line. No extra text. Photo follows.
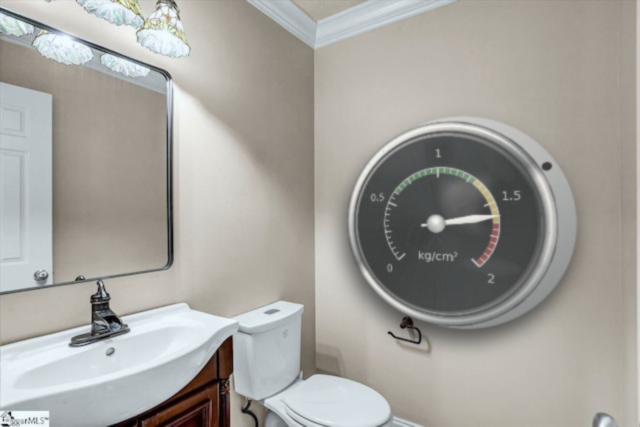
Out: 1.6,kg/cm²
